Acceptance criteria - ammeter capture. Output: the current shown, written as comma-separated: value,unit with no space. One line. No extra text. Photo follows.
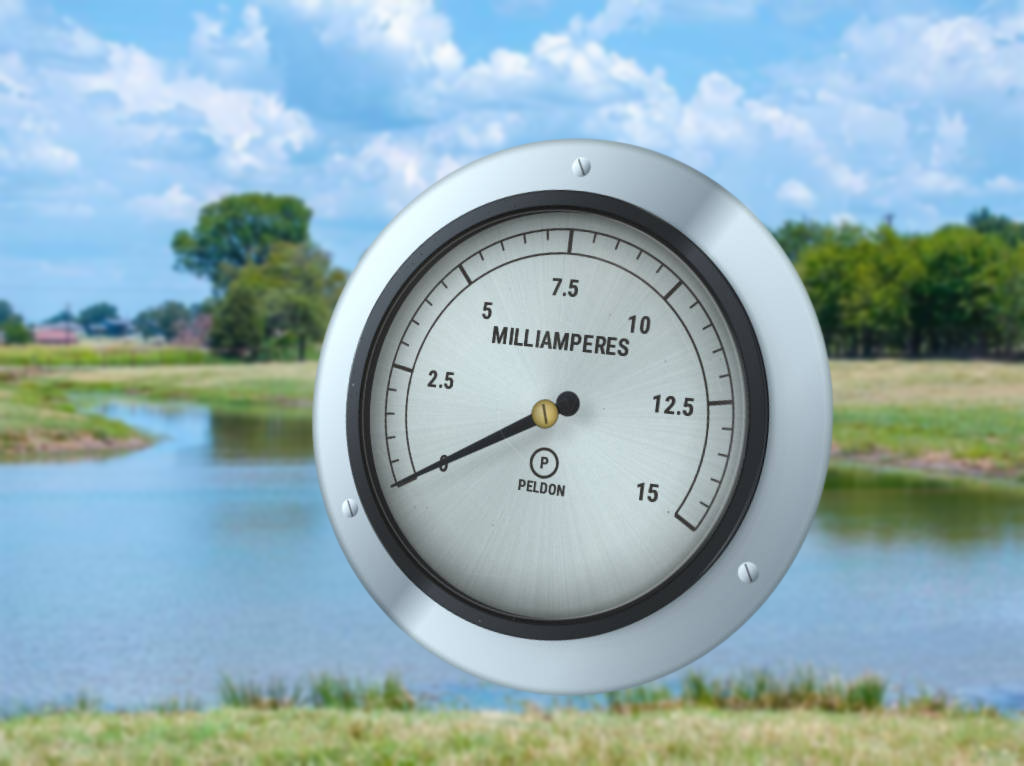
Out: 0,mA
